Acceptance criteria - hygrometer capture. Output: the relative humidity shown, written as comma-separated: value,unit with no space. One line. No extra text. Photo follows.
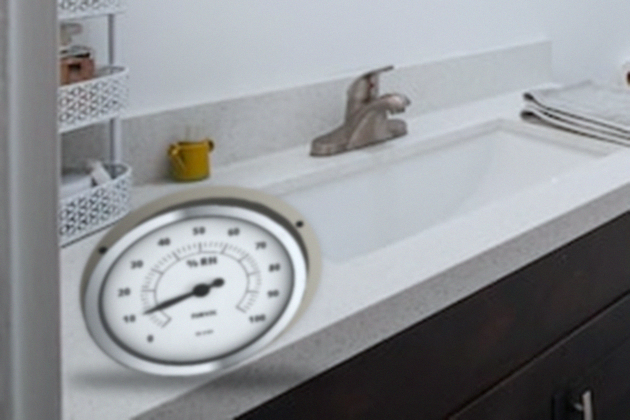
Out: 10,%
